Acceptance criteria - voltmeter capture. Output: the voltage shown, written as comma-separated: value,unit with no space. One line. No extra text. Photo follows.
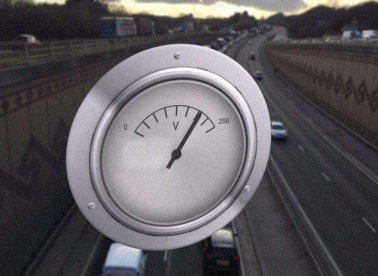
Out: 150,V
